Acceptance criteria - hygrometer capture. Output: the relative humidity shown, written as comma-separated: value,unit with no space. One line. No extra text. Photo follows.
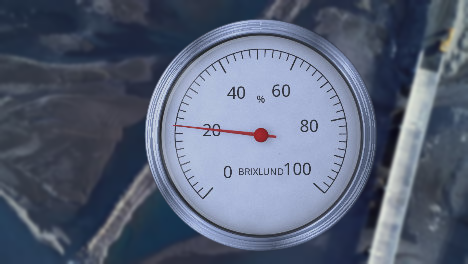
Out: 20,%
